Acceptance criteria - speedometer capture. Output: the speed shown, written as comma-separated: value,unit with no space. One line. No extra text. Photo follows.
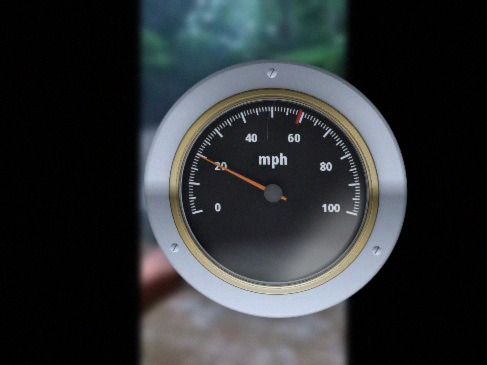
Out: 20,mph
